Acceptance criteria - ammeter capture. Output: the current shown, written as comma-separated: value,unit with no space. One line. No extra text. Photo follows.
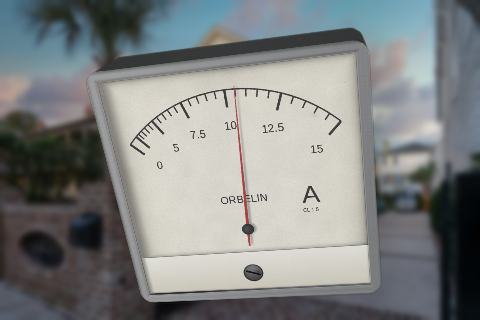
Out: 10.5,A
